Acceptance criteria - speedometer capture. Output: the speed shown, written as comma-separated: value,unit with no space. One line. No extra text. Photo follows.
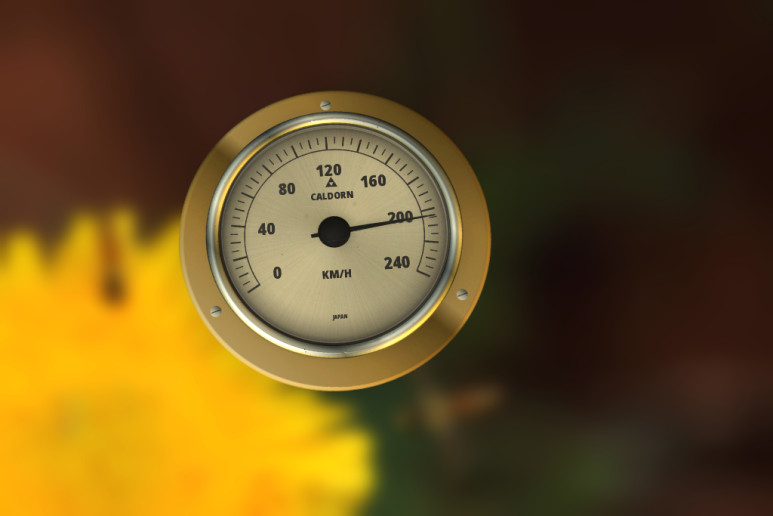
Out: 205,km/h
